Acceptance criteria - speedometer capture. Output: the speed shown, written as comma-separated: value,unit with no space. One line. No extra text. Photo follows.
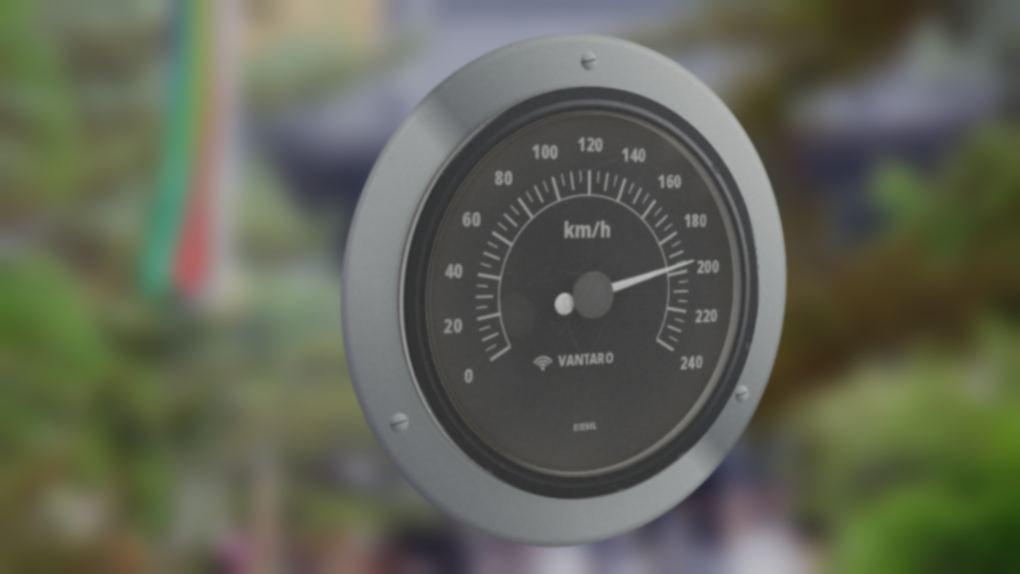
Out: 195,km/h
